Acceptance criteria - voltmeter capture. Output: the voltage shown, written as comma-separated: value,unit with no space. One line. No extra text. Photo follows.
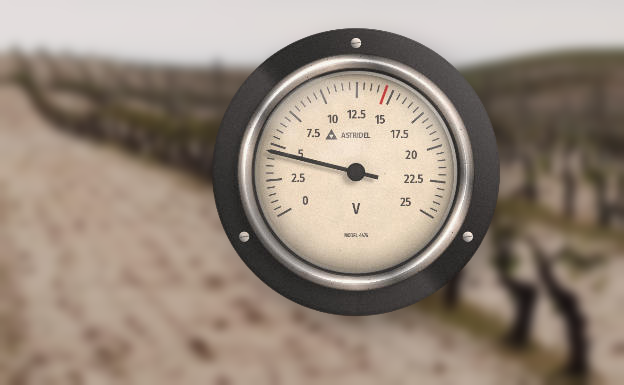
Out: 4.5,V
